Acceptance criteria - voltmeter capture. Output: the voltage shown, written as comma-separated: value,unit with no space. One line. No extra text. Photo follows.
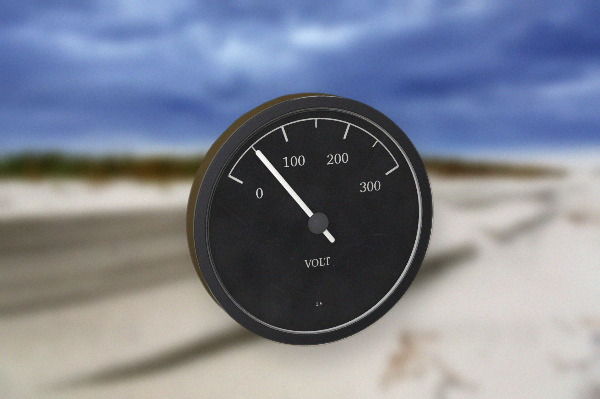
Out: 50,V
